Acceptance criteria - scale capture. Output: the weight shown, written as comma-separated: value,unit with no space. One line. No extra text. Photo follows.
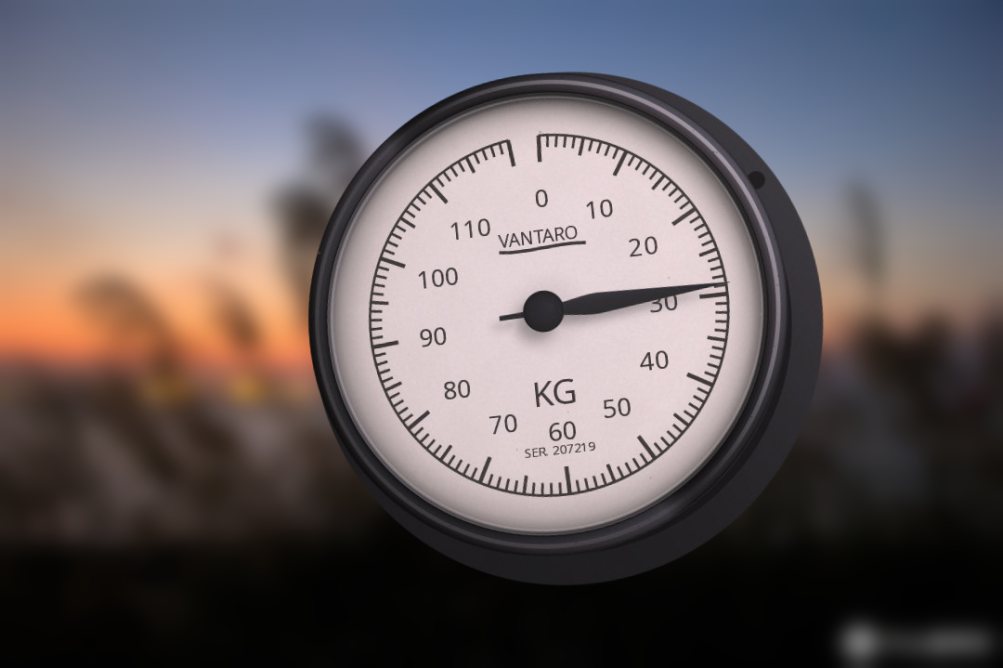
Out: 29,kg
